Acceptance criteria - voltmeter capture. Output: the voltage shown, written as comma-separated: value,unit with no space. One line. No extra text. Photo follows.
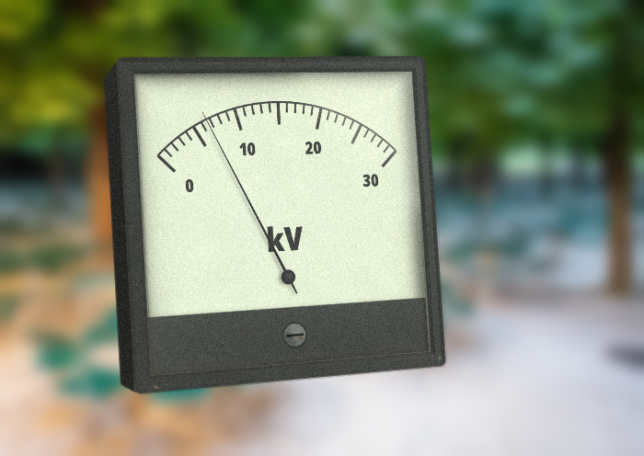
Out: 6.5,kV
